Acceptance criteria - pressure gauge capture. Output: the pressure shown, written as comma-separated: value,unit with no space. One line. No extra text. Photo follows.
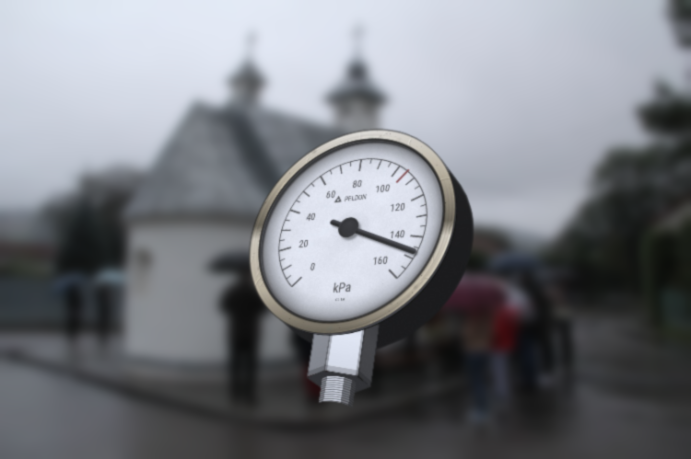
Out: 147.5,kPa
